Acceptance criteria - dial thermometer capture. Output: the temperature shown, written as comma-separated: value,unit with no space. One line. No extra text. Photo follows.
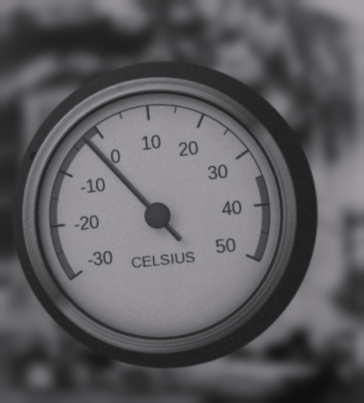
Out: -2.5,°C
